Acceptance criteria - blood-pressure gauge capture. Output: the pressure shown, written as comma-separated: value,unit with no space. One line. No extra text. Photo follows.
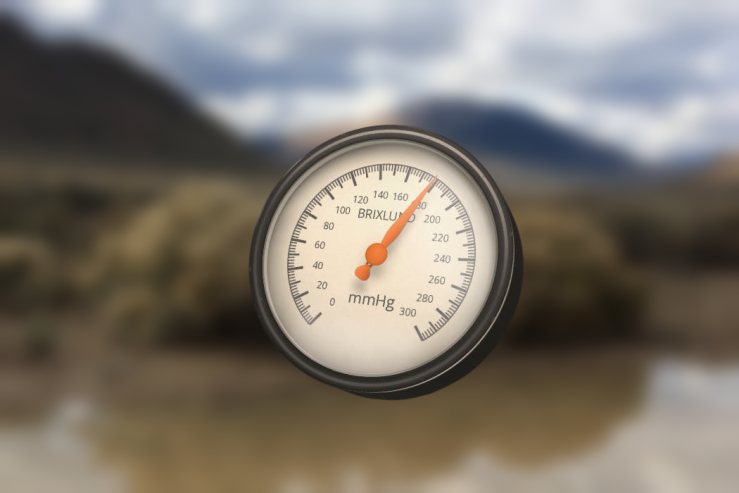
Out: 180,mmHg
